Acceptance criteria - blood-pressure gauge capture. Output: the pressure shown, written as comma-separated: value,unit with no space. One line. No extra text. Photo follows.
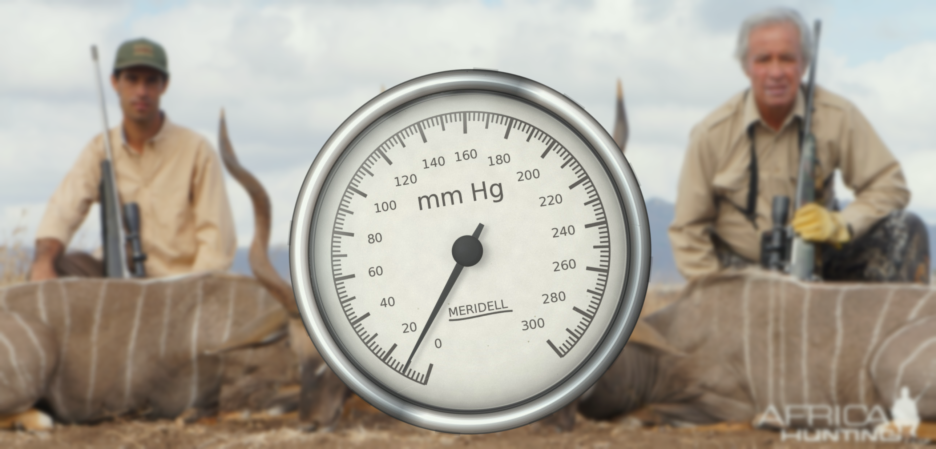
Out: 10,mmHg
